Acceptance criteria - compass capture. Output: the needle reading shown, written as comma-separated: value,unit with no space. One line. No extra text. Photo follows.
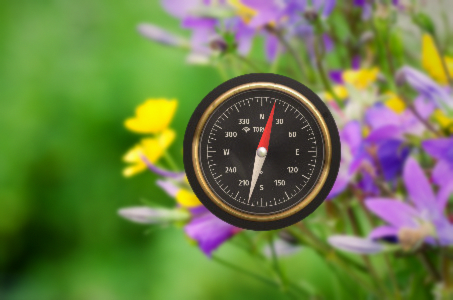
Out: 15,°
